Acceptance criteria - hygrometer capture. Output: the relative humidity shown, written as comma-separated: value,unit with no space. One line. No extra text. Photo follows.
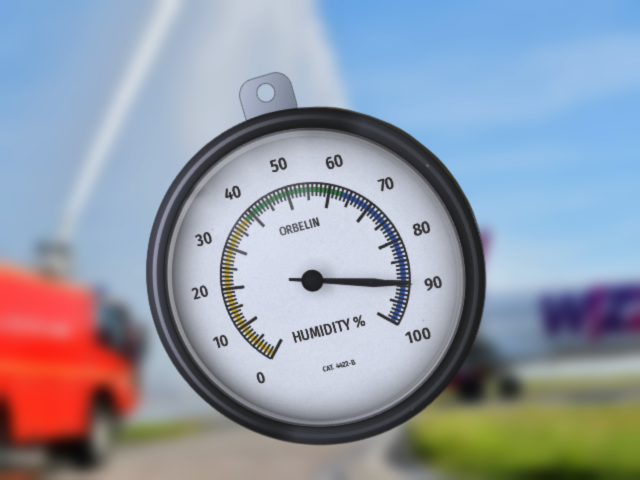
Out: 90,%
